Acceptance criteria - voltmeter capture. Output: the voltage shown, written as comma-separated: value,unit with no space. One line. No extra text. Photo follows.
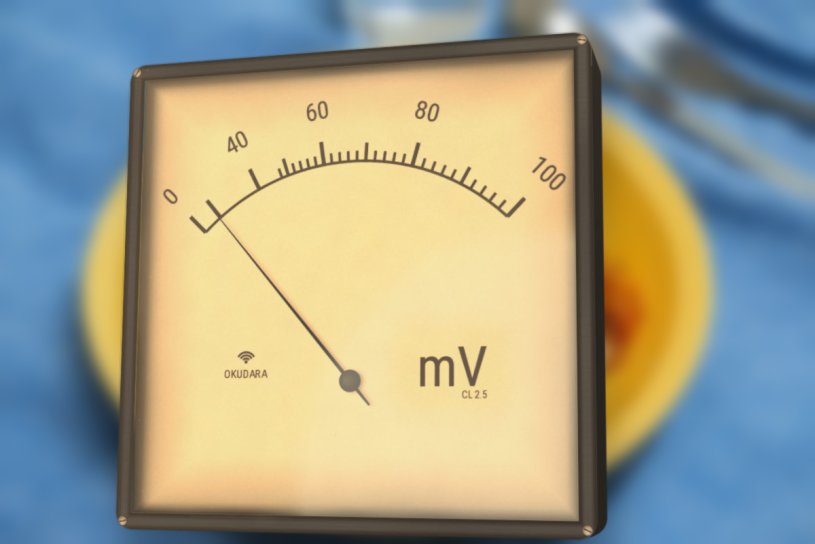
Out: 20,mV
